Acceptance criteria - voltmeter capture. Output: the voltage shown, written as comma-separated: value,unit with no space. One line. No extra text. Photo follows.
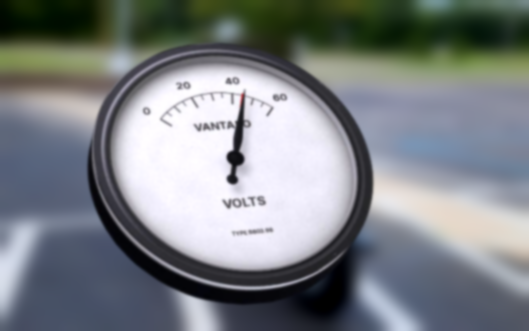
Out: 45,V
